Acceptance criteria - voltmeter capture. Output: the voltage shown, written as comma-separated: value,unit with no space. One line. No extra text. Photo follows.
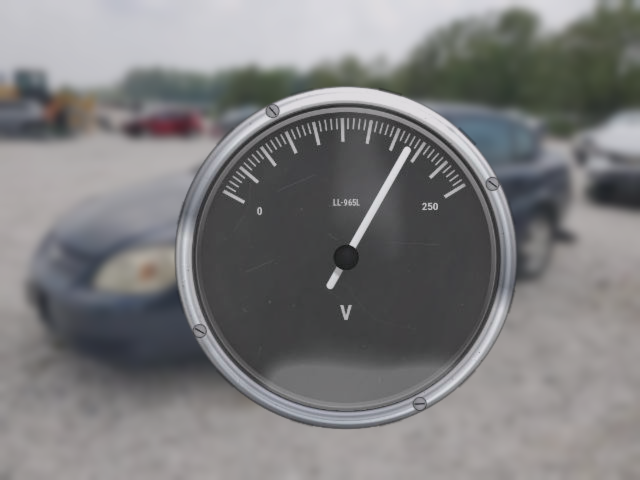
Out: 190,V
